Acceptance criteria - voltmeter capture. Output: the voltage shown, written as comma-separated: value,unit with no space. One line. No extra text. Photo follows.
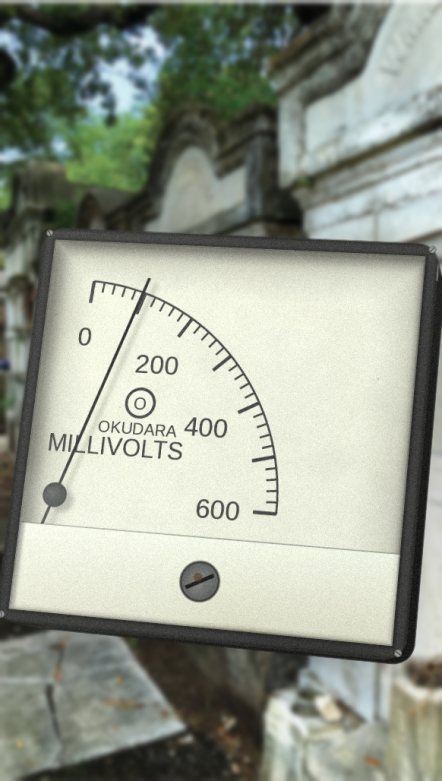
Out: 100,mV
